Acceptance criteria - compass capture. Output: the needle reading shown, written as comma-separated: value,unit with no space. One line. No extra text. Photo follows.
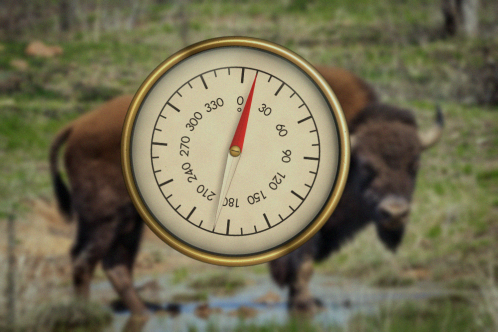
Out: 10,°
